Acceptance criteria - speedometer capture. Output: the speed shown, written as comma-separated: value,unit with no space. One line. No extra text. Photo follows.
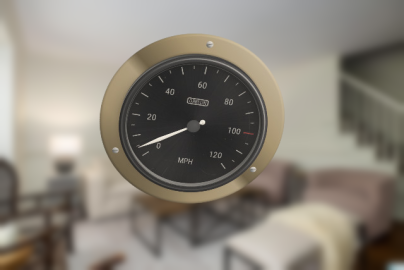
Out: 5,mph
